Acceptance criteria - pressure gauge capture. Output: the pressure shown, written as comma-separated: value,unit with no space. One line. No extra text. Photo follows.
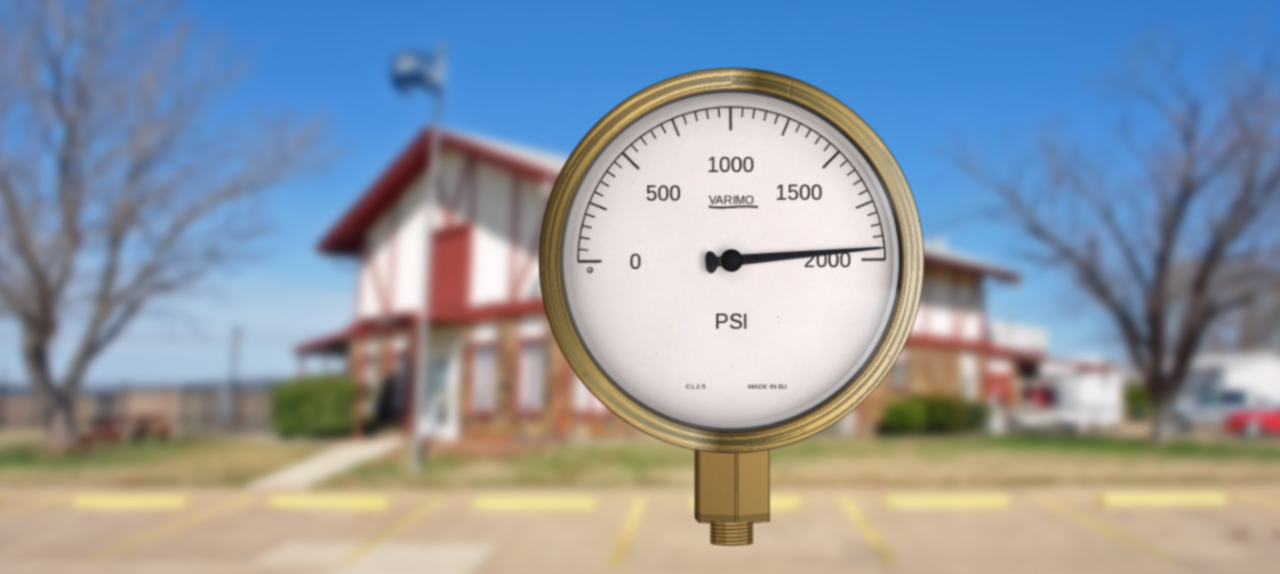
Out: 1950,psi
